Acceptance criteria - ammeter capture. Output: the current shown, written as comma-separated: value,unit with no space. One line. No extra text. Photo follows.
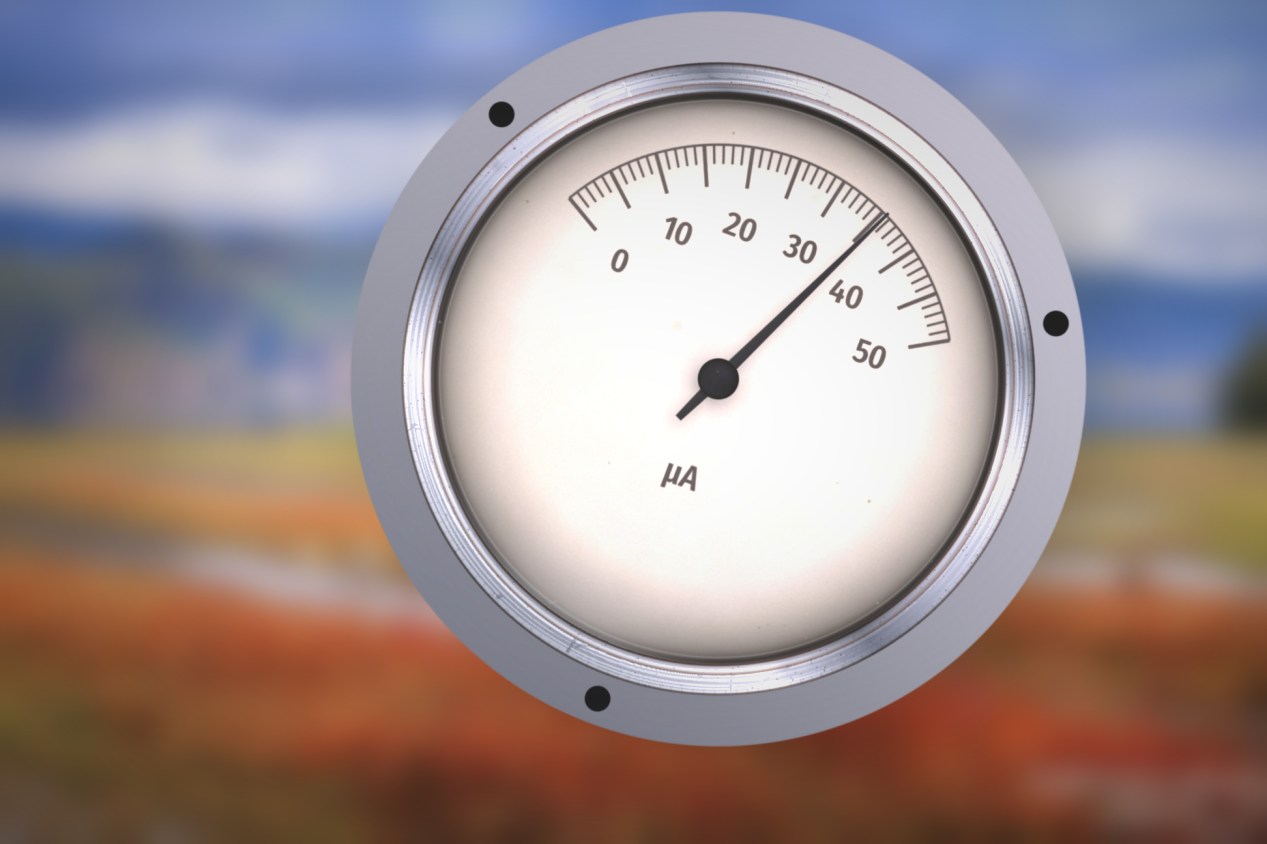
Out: 35.5,µA
